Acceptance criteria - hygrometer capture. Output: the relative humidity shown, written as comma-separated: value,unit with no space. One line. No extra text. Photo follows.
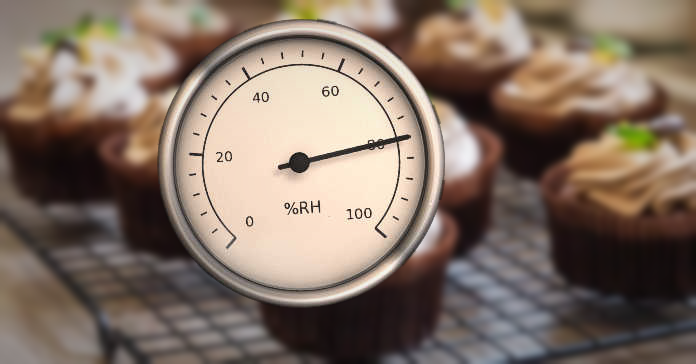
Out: 80,%
